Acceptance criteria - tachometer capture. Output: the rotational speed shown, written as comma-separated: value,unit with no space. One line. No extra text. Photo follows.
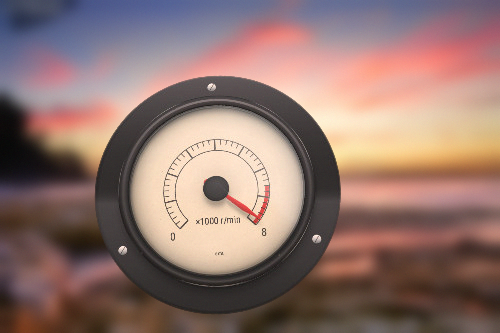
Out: 7800,rpm
